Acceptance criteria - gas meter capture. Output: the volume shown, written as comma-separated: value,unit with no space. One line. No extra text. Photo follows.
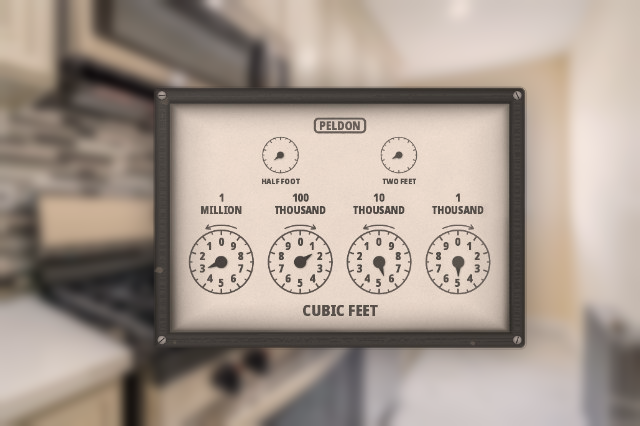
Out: 315500,ft³
